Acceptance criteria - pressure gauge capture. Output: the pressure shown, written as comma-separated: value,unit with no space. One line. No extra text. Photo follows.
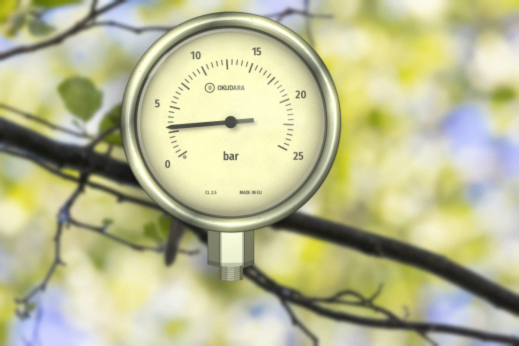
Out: 3,bar
